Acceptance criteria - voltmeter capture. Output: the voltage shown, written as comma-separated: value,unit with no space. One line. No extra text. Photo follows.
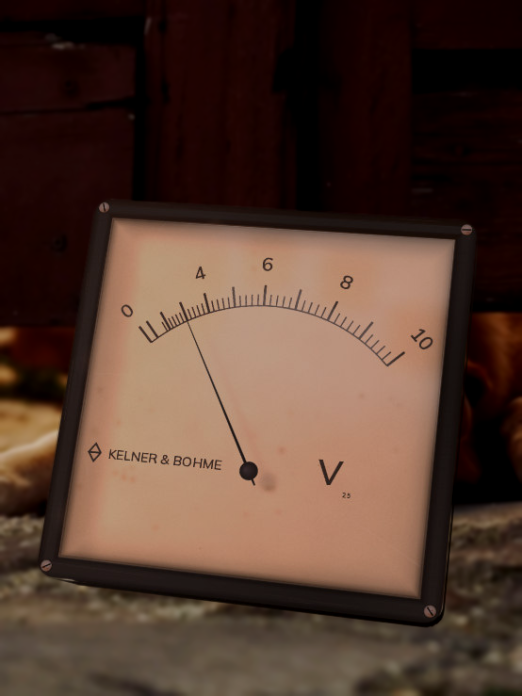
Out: 3,V
